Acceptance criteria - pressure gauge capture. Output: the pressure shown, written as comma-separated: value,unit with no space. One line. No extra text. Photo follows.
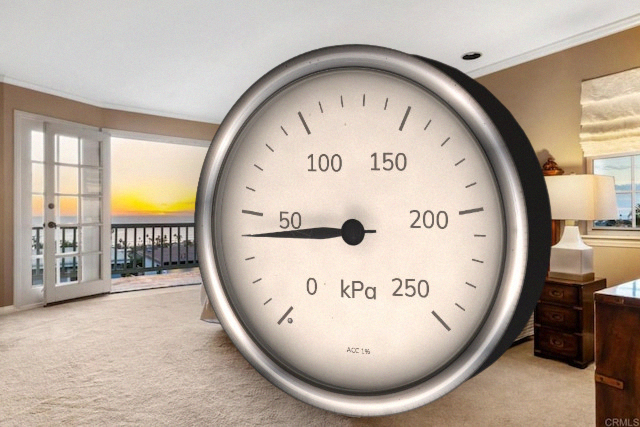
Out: 40,kPa
